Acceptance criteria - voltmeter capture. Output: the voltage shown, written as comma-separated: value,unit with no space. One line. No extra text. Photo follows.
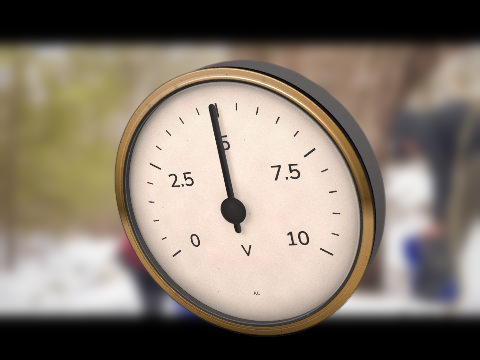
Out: 5,V
